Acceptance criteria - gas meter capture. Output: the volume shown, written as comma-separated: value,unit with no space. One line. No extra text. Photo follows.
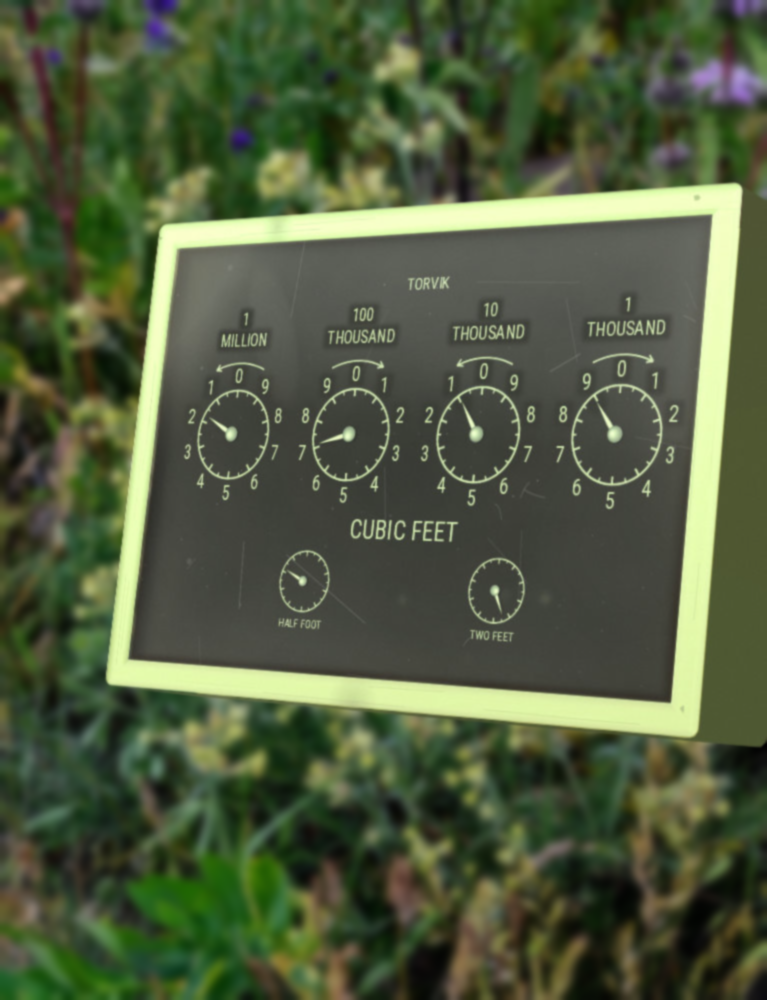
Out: 170900,ft³
